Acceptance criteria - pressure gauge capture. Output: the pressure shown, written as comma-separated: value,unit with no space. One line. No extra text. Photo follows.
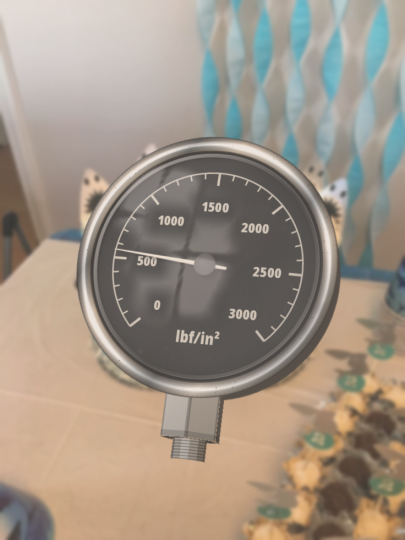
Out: 550,psi
